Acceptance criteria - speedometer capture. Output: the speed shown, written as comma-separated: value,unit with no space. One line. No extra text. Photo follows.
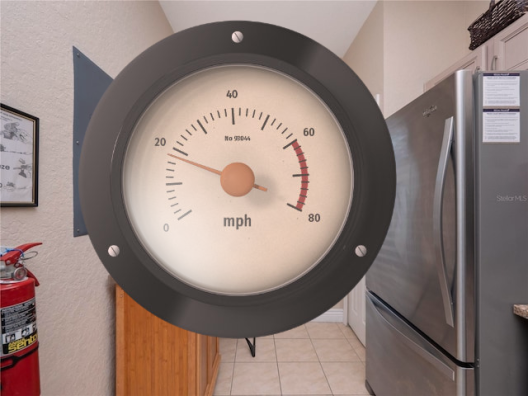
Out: 18,mph
